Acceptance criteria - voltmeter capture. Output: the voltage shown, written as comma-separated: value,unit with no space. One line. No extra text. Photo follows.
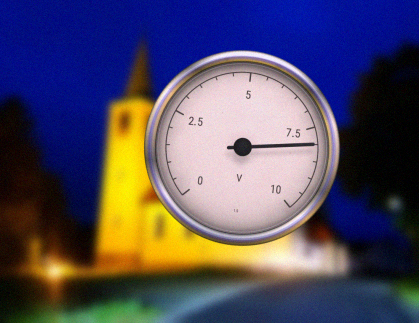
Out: 8,V
